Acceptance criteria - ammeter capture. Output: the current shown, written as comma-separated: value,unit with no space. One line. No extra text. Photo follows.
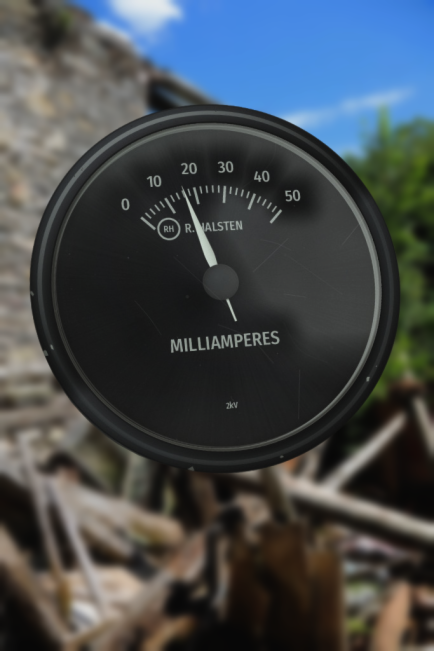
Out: 16,mA
